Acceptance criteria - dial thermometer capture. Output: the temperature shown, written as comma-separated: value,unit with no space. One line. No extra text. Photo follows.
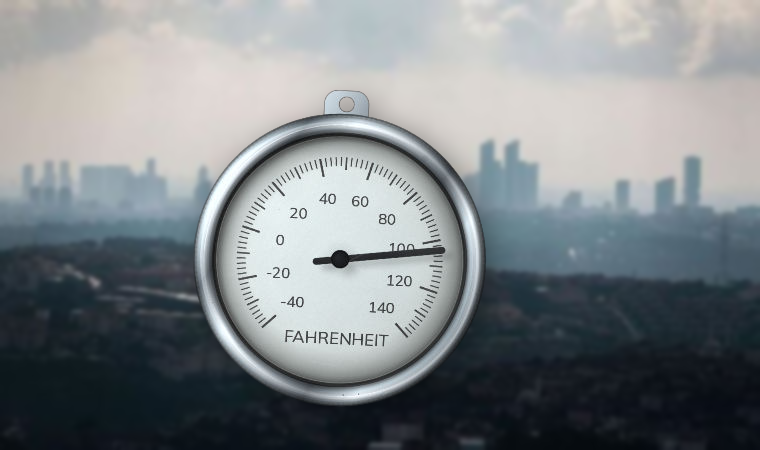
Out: 104,°F
